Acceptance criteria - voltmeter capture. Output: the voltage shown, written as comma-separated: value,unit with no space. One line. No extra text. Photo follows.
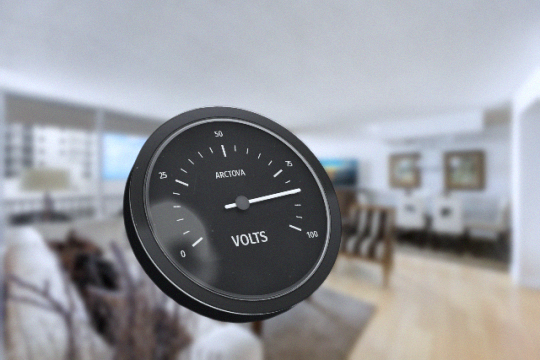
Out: 85,V
